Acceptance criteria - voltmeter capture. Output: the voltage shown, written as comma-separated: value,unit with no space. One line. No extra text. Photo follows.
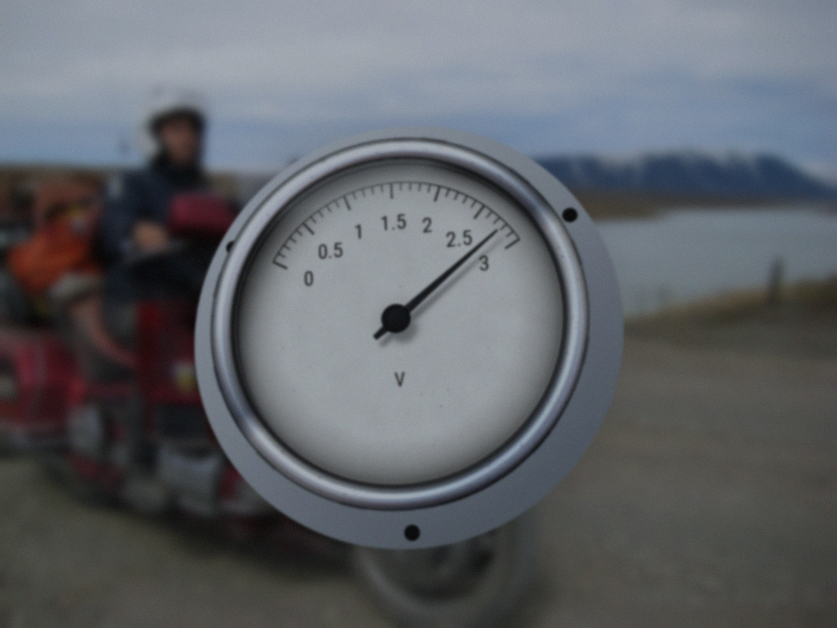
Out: 2.8,V
